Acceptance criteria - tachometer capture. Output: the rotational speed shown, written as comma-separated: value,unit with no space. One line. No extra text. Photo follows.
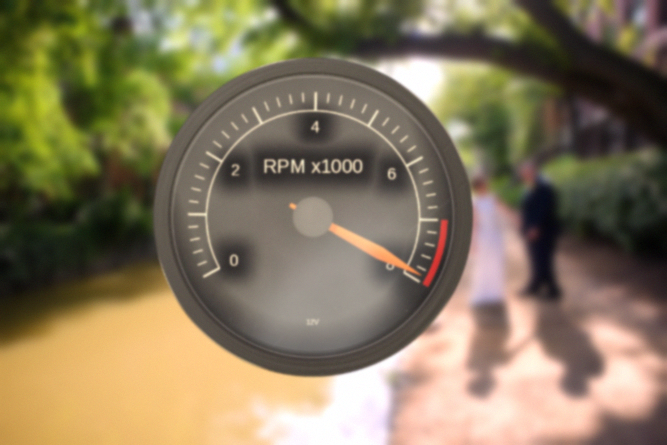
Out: 7900,rpm
